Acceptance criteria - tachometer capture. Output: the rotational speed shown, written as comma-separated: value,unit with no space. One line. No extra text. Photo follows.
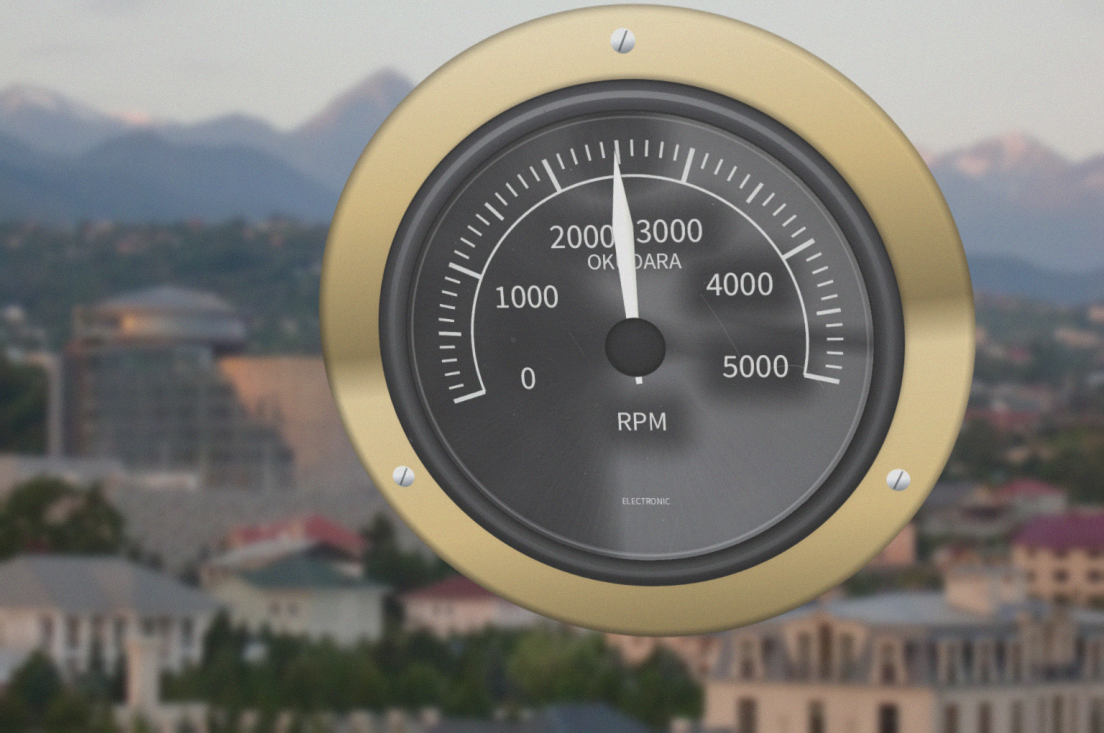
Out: 2500,rpm
